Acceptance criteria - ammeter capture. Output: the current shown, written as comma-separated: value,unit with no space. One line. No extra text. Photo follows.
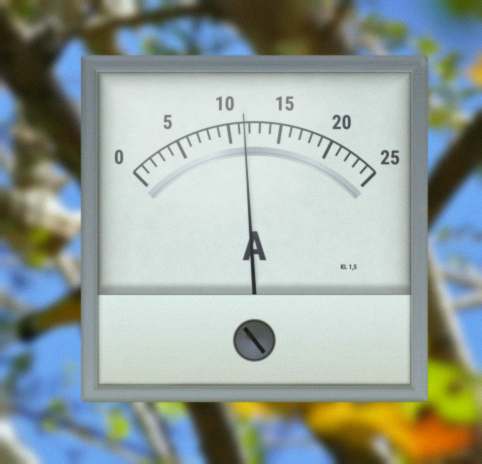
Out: 11.5,A
